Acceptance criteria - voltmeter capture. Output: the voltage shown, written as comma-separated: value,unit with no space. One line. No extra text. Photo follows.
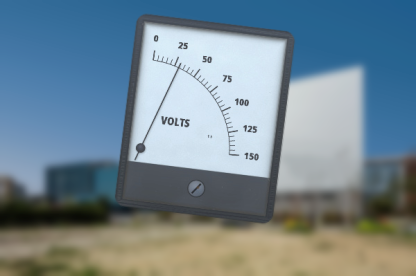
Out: 30,V
